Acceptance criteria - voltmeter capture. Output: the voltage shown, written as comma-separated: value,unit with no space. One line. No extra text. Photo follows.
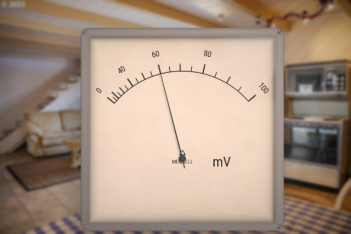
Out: 60,mV
